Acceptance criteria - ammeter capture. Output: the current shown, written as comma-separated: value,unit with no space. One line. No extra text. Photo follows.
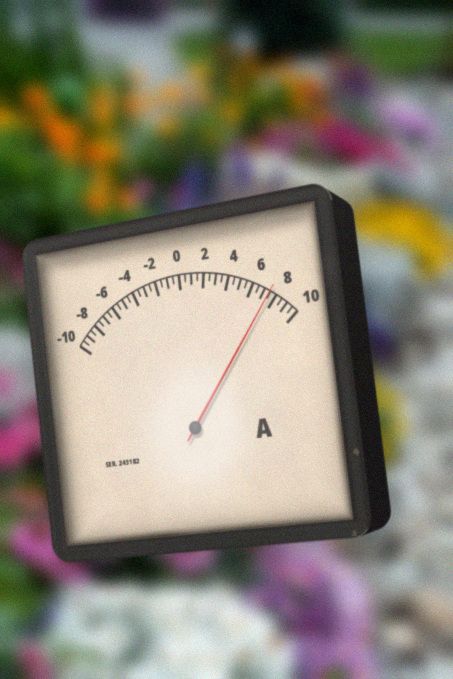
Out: 7.5,A
